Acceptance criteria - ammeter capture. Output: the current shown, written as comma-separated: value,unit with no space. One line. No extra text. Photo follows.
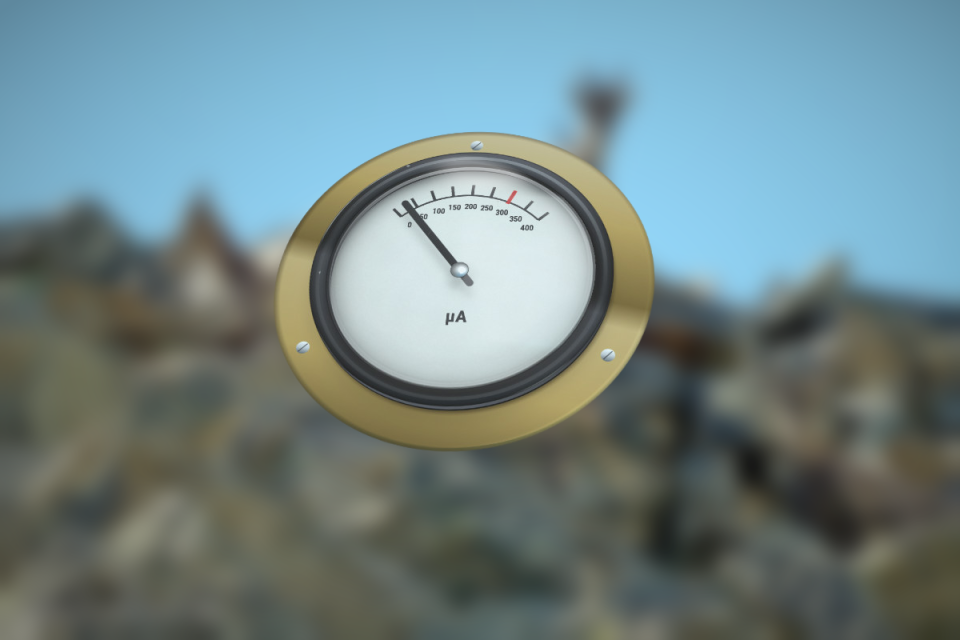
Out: 25,µA
